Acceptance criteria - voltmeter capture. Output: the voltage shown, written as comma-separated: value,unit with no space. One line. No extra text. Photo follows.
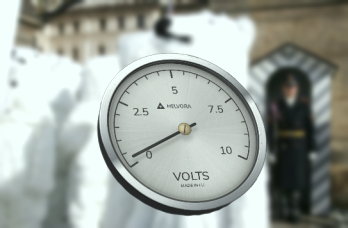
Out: 0.25,V
